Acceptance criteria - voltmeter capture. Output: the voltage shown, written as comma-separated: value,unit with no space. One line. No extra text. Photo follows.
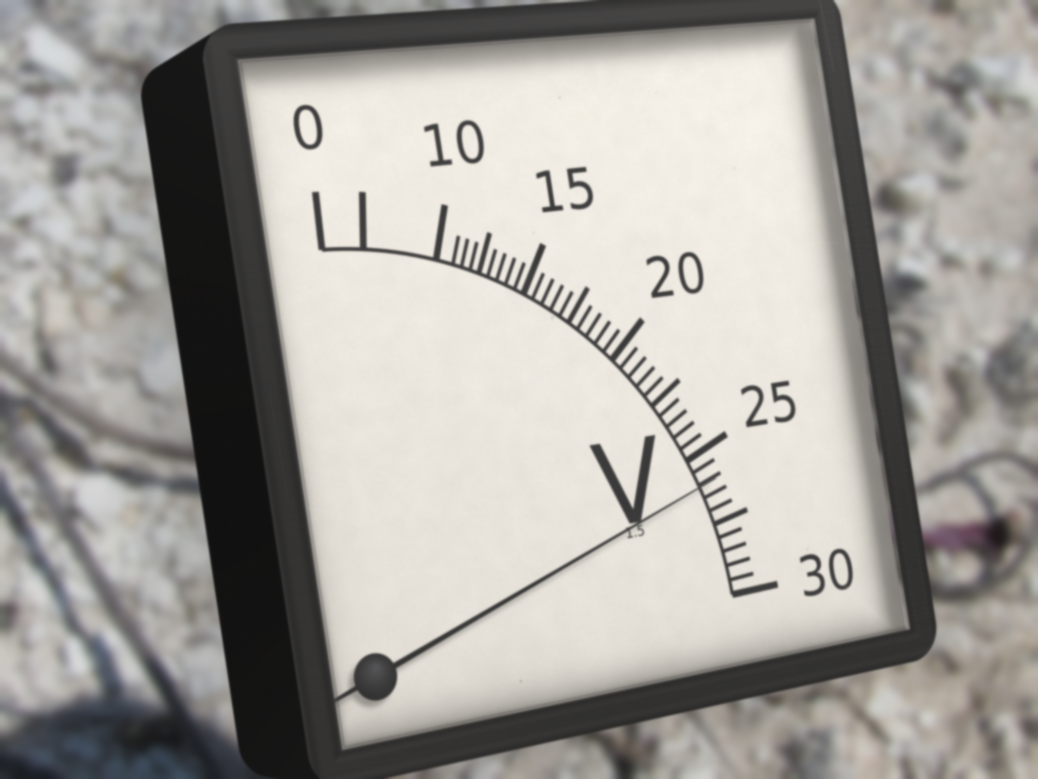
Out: 26,V
